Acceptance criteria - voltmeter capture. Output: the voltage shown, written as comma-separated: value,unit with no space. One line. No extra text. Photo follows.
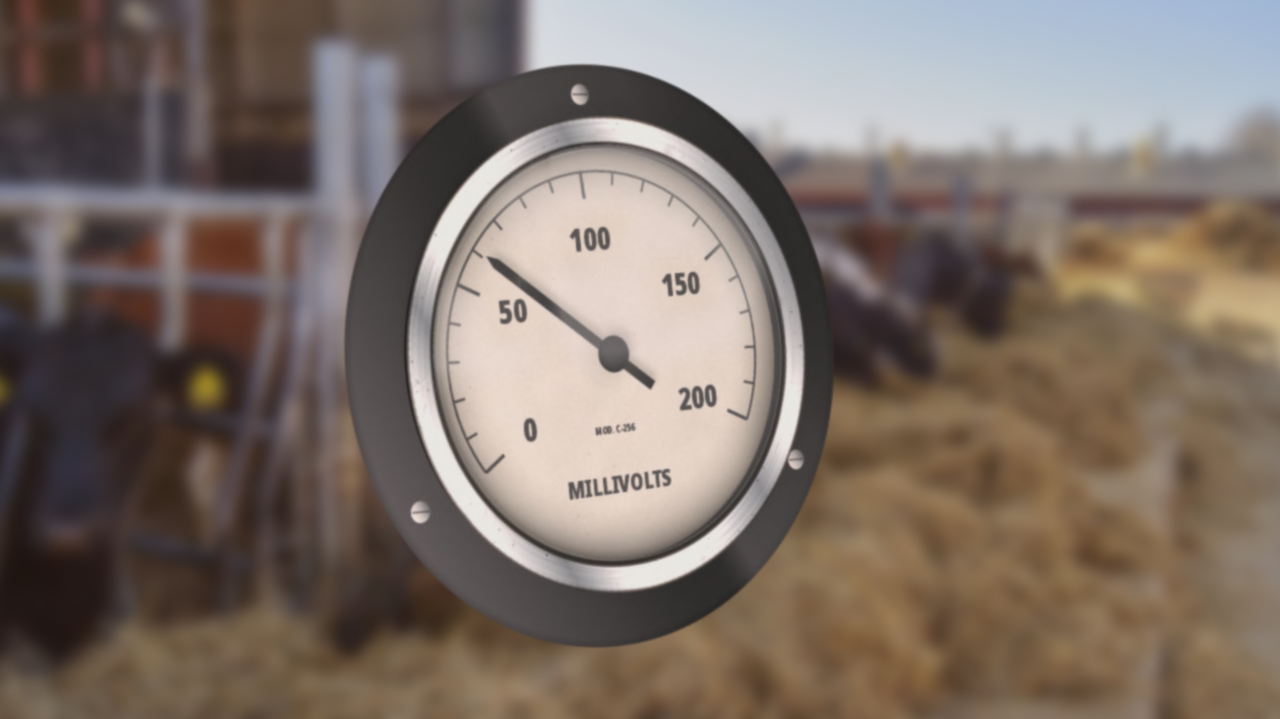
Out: 60,mV
